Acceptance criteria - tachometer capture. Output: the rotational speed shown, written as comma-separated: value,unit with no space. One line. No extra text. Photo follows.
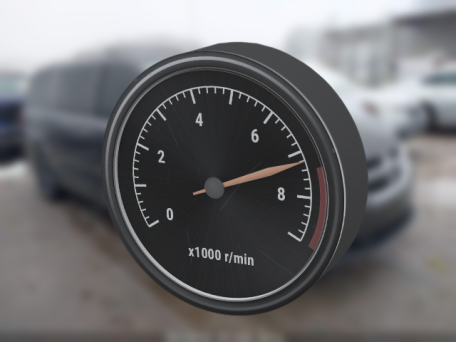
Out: 7200,rpm
